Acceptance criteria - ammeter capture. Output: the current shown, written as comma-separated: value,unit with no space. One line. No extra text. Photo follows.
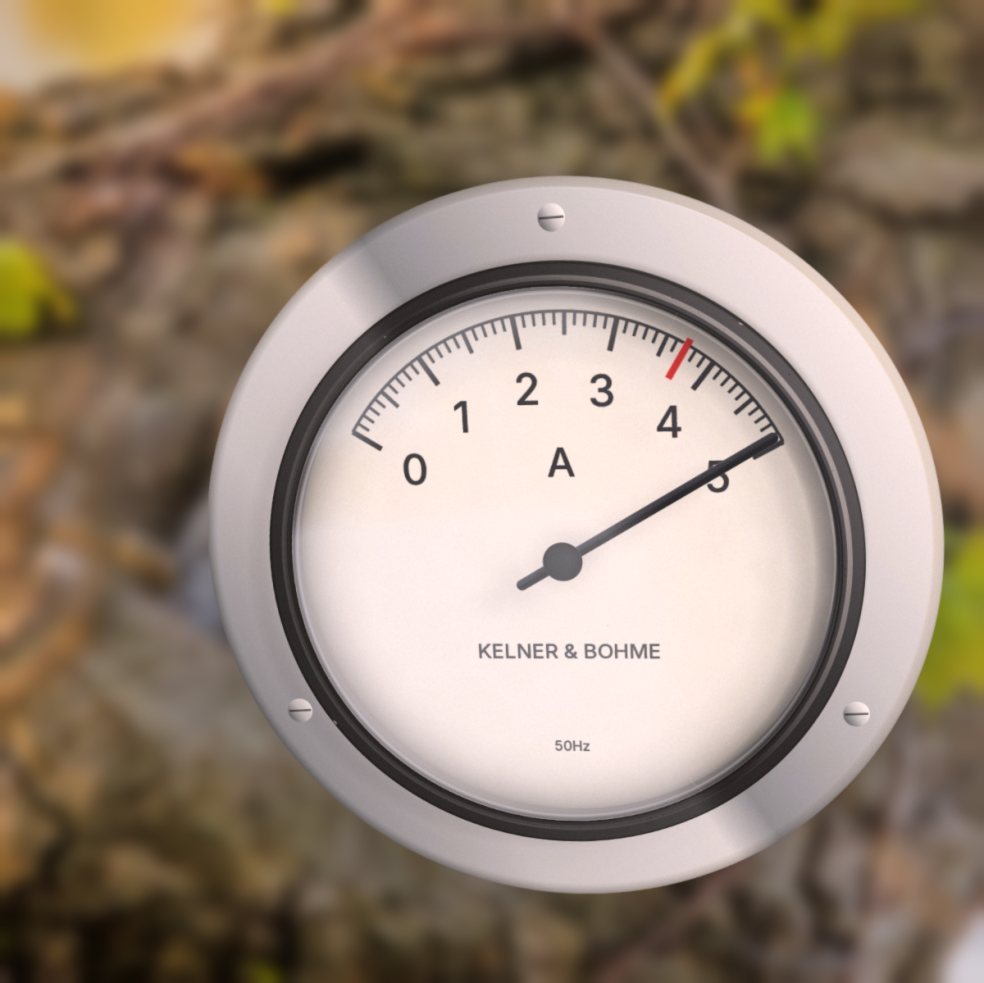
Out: 4.9,A
